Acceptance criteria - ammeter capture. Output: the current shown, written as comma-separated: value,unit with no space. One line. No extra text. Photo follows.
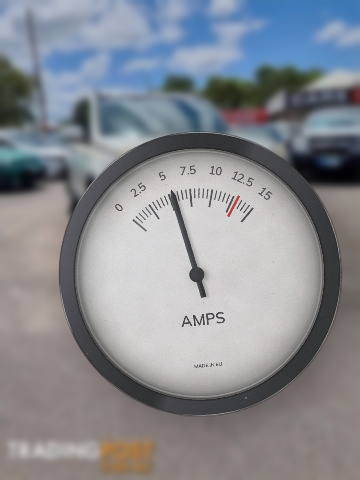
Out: 5.5,A
